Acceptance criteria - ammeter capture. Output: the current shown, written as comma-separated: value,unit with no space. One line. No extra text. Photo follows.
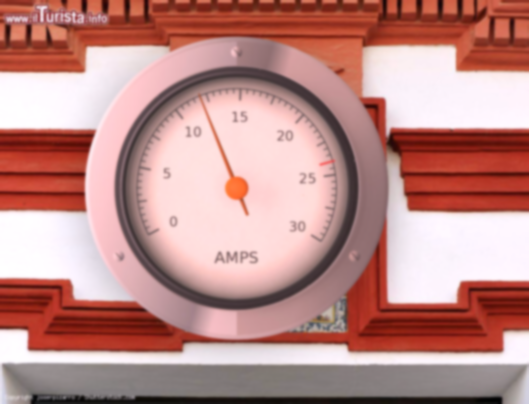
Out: 12,A
